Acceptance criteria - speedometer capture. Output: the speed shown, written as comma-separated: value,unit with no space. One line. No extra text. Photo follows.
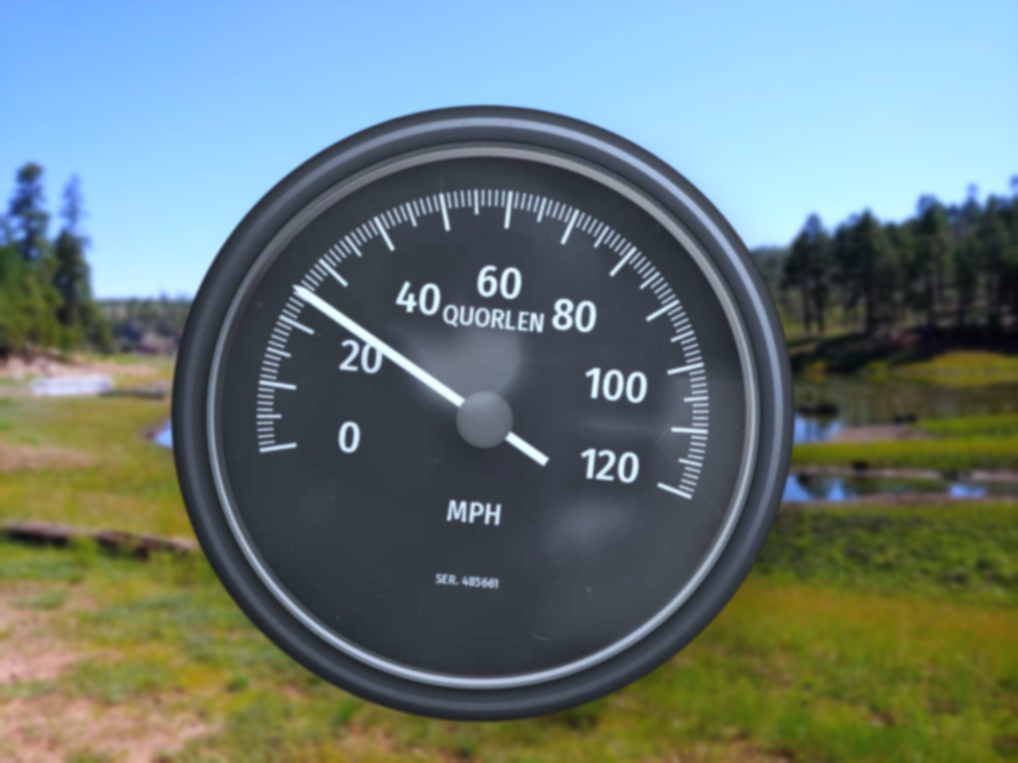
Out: 25,mph
